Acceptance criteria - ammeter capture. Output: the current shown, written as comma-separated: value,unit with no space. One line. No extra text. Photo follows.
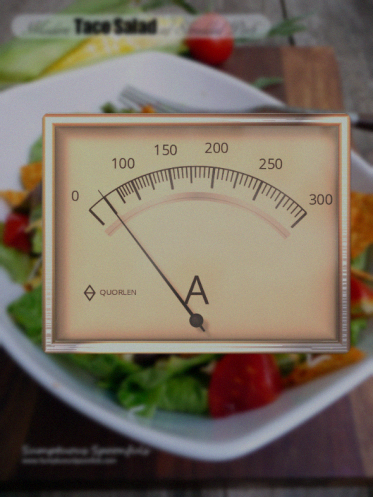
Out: 50,A
